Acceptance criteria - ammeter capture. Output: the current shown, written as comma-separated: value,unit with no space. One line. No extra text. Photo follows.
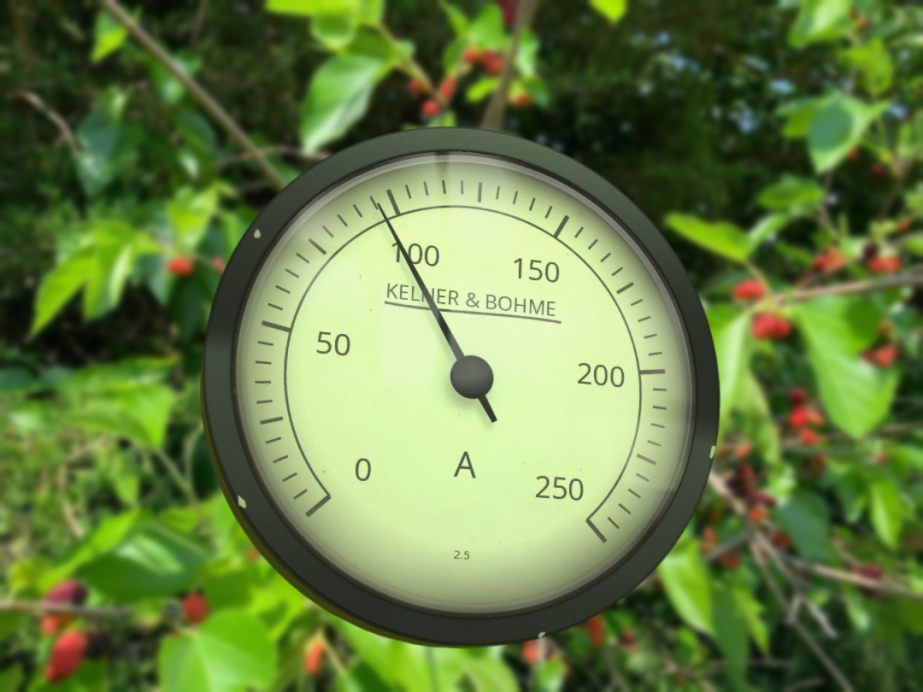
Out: 95,A
